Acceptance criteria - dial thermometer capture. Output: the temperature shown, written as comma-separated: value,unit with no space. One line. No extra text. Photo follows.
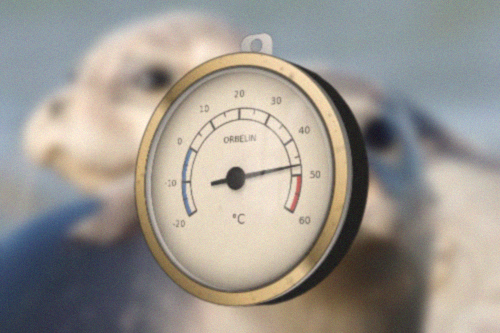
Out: 47.5,°C
